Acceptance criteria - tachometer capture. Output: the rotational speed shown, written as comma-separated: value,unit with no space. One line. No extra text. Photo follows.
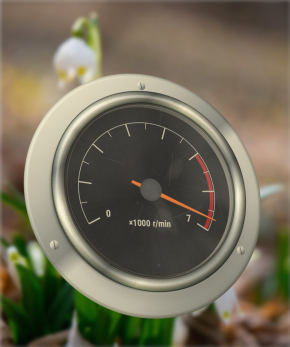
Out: 6750,rpm
